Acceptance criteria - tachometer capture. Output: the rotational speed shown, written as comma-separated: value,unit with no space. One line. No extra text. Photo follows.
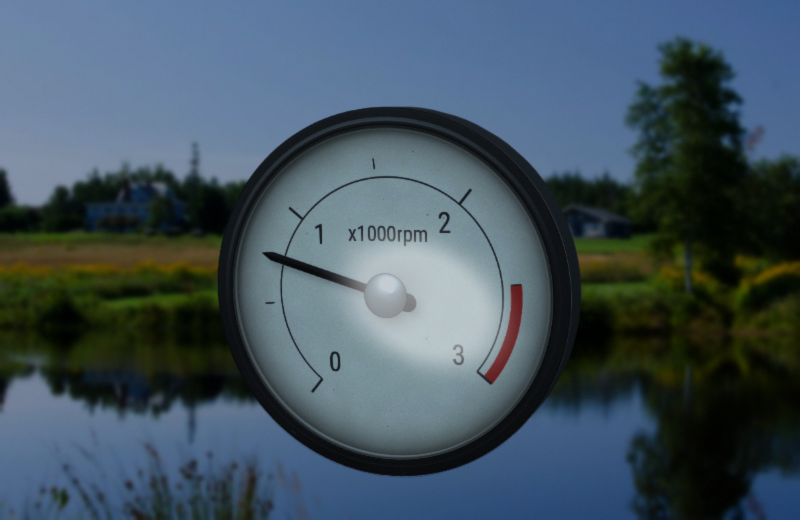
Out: 750,rpm
